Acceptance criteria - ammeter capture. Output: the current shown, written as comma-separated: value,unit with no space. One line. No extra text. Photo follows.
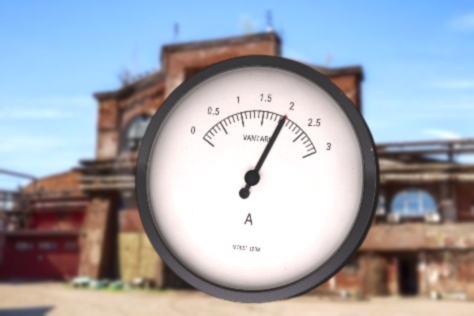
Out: 2,A
